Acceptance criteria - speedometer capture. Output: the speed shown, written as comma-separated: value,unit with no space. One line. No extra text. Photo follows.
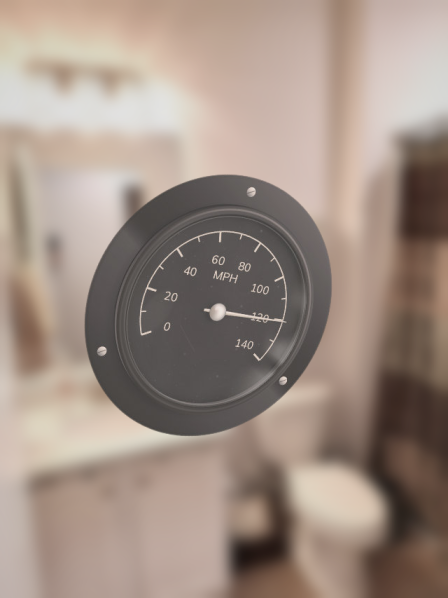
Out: 120,mph
